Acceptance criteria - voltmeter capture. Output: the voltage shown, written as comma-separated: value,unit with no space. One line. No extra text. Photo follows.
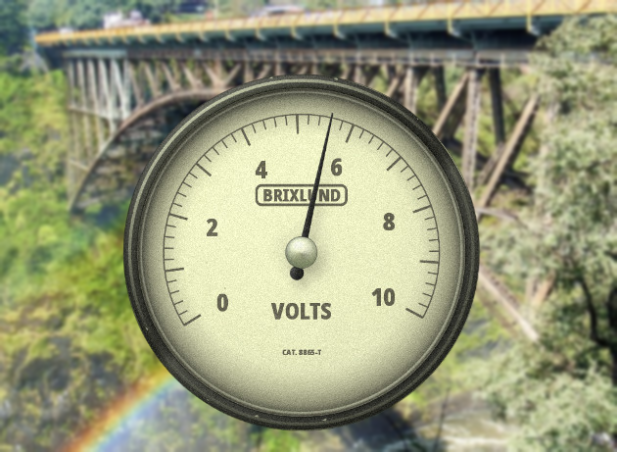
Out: 5.6,V
